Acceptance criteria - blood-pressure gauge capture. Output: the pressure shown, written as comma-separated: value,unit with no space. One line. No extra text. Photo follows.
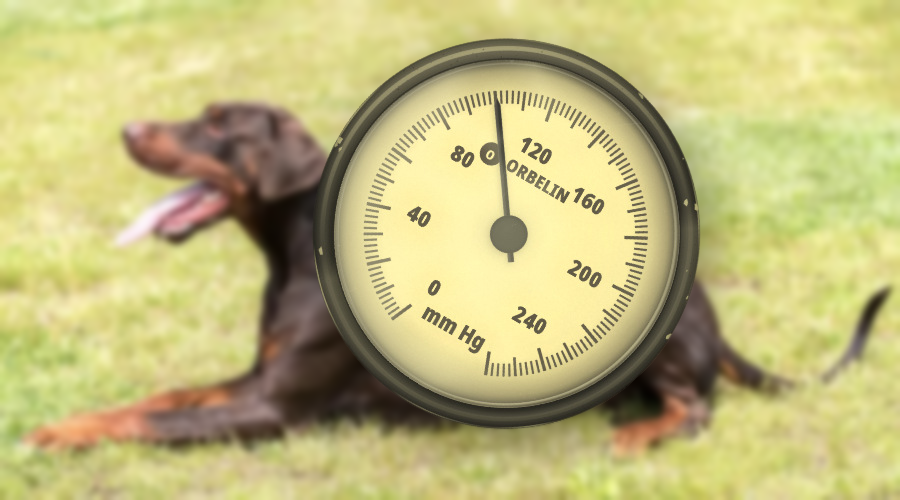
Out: 100,mmHg
